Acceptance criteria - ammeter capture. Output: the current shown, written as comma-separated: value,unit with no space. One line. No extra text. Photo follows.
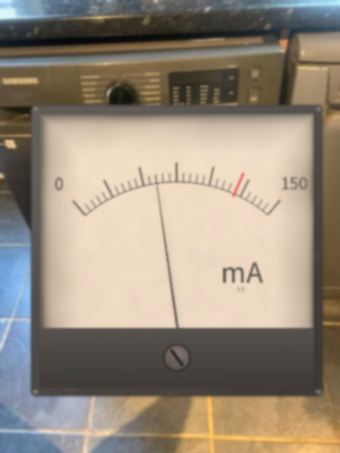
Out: 60,mA
